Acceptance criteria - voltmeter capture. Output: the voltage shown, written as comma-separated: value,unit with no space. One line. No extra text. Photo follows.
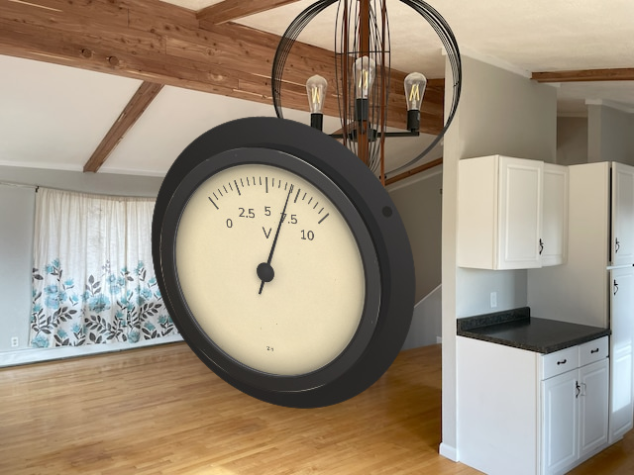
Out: 7,V
